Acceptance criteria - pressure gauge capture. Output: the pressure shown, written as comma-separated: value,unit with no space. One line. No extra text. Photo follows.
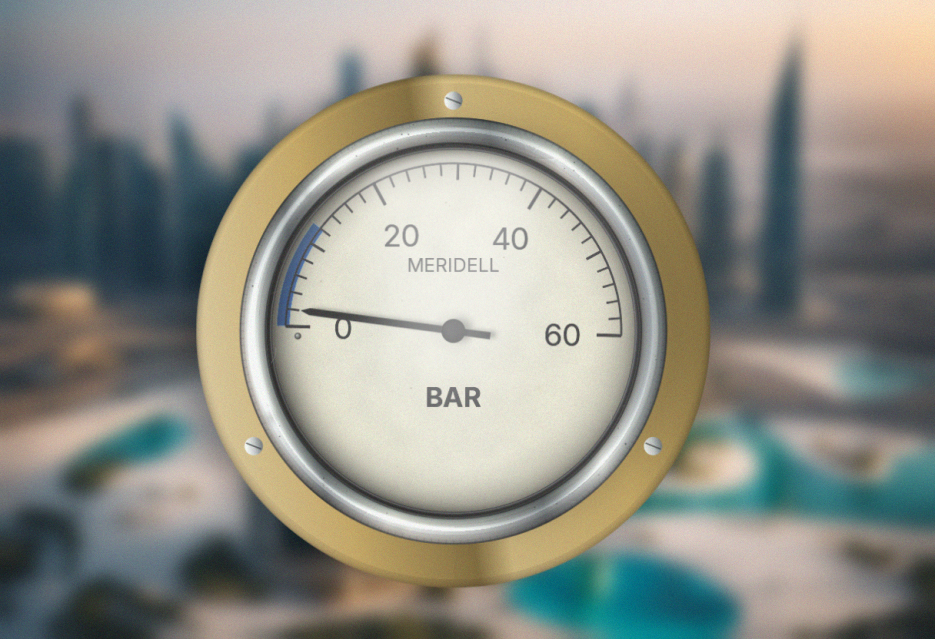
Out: 2,bar
